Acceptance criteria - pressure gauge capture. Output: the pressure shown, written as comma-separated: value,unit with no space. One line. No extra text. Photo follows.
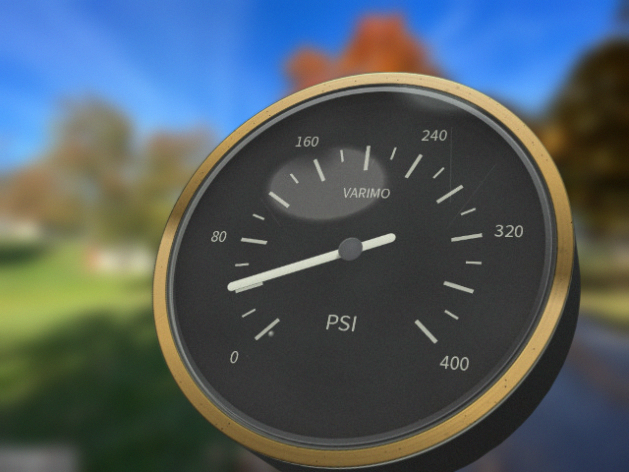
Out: 40,psi
